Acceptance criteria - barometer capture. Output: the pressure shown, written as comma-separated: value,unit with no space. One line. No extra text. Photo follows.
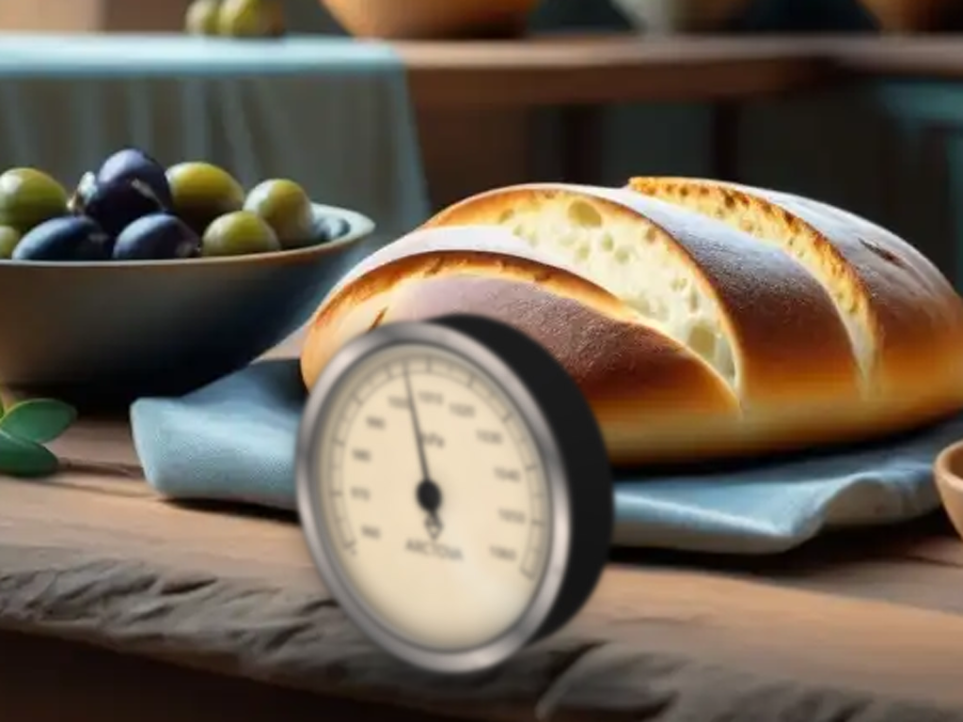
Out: 1005,hPa
